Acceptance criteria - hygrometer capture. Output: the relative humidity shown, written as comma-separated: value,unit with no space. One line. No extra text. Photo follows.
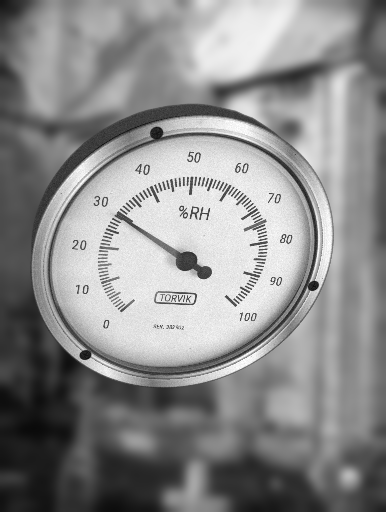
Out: 30,%
